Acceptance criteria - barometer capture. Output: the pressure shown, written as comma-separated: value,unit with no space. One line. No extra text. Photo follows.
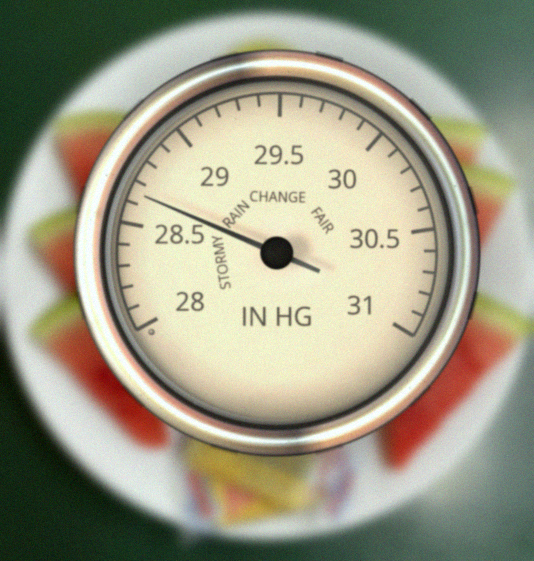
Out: 28.65,inHg
